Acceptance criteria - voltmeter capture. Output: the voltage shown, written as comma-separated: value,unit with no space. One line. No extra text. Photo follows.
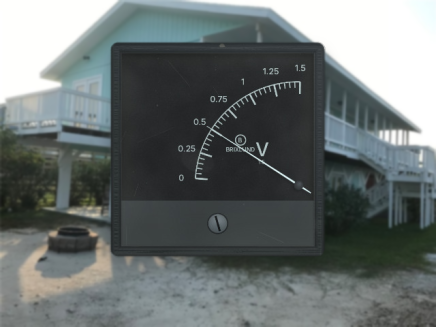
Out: 0.5,V
